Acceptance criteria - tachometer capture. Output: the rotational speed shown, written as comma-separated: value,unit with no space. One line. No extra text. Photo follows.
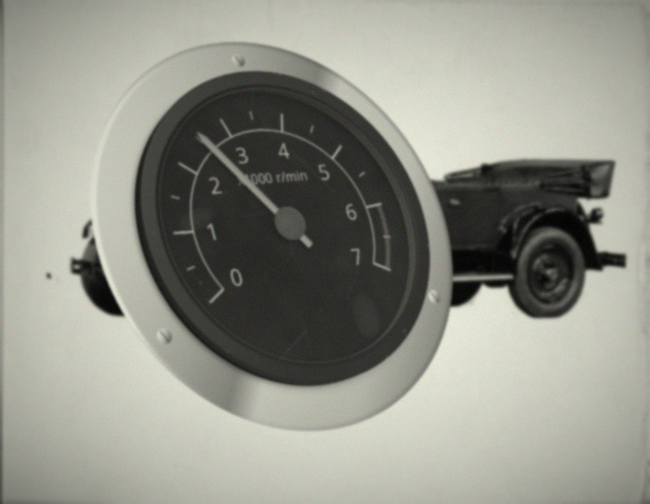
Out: 2500,rpm
